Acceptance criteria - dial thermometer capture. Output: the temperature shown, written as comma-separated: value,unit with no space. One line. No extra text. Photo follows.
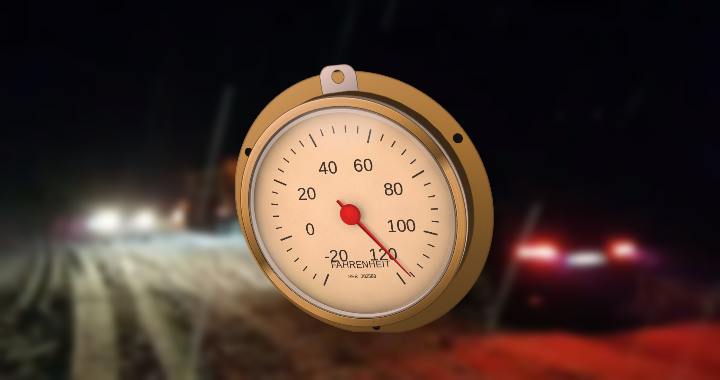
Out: 116,°F
